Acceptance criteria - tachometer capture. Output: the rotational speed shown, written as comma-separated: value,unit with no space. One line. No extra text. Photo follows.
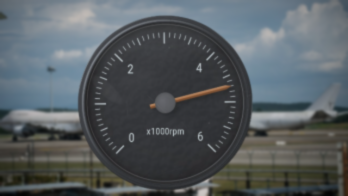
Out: 4700,rpm
